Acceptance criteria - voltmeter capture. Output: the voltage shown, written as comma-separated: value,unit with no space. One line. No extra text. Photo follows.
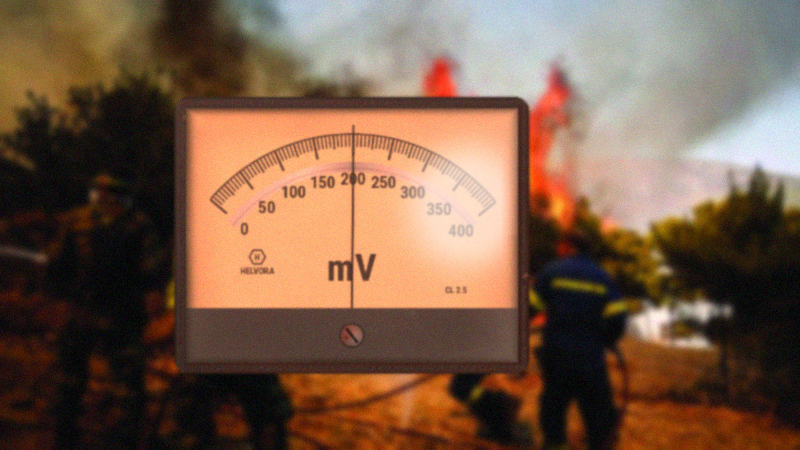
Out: 200,mV
